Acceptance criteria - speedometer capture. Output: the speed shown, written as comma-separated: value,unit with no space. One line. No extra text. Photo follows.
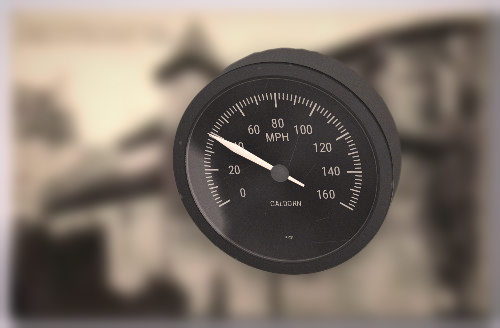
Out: 40,mph
